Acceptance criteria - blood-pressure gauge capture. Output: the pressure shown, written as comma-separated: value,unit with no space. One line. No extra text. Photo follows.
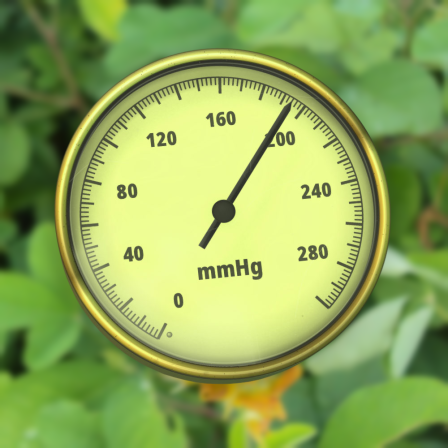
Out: 194,mmHg
